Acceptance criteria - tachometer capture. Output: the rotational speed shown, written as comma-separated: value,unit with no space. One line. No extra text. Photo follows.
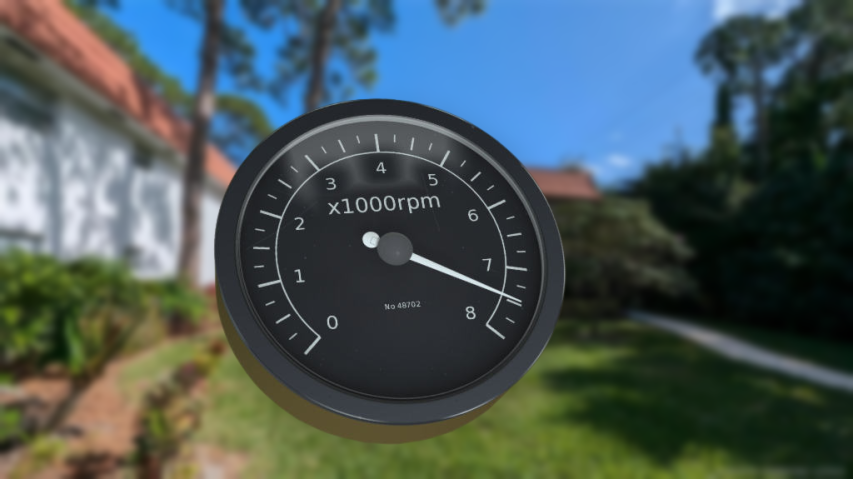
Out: 7500,rpm
